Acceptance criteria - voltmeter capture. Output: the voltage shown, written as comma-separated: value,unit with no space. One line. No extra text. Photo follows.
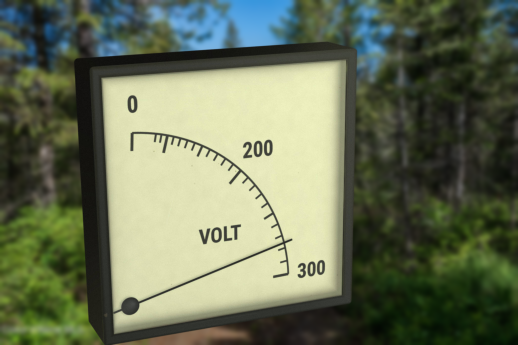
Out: 275,V
